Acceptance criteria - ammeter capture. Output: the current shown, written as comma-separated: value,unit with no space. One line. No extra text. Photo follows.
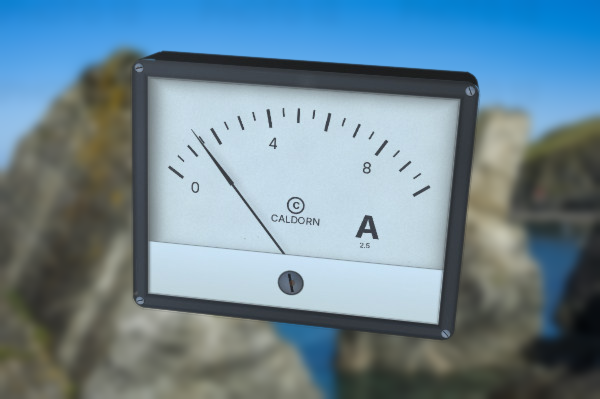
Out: 1.5,A
